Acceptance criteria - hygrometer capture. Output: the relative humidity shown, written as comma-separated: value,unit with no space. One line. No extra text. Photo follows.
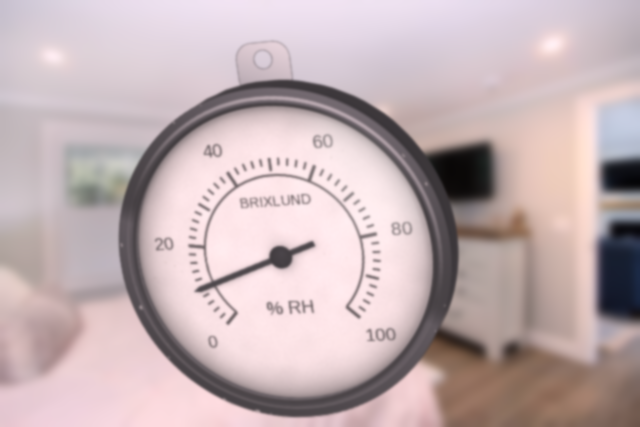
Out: 10,%
